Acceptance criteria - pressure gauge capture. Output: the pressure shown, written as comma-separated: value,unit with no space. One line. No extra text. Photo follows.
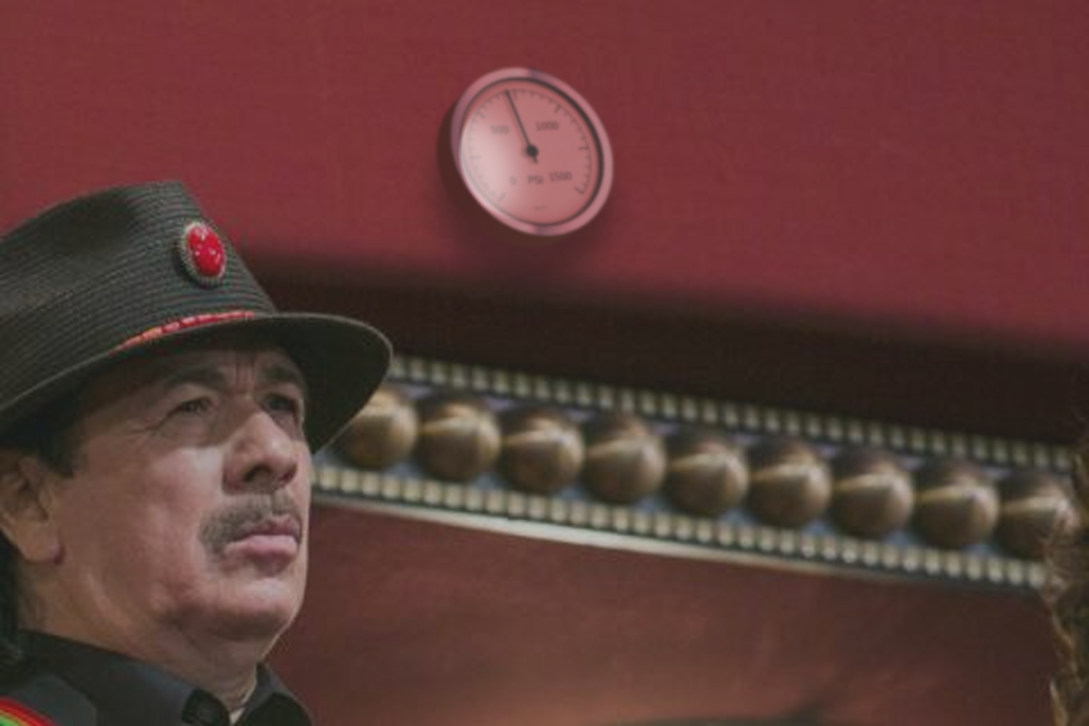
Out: 700,psi
